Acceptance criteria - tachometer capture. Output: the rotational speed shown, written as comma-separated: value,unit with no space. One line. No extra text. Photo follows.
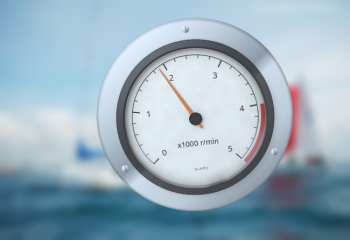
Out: 1900,rpm
